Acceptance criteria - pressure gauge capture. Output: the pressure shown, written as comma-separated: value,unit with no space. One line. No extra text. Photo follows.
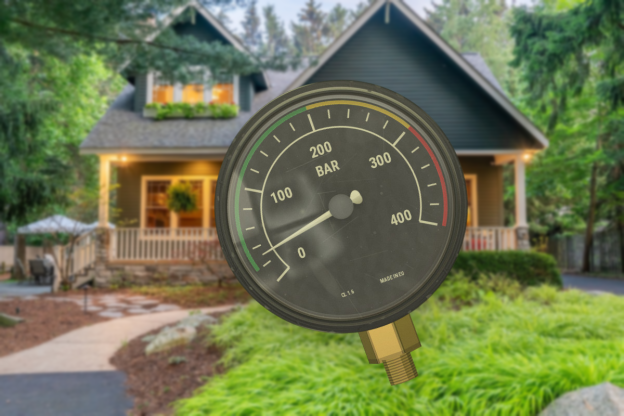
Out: 30,bar
